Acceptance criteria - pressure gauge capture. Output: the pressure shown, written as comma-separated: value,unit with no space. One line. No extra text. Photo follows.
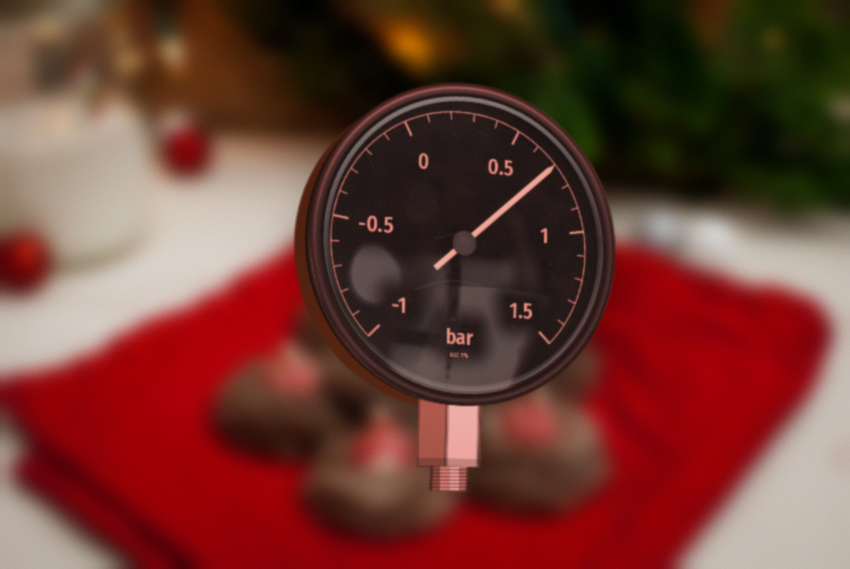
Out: 0.7,bar
